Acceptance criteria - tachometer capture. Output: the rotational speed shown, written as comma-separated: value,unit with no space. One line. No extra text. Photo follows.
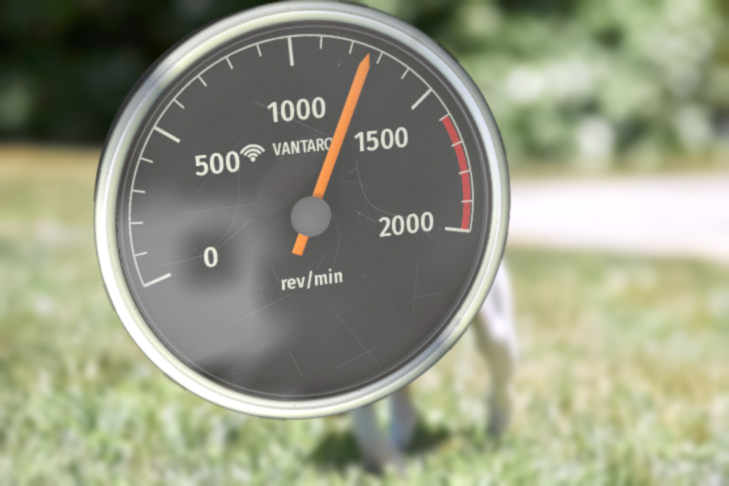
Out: 1250,rpm
